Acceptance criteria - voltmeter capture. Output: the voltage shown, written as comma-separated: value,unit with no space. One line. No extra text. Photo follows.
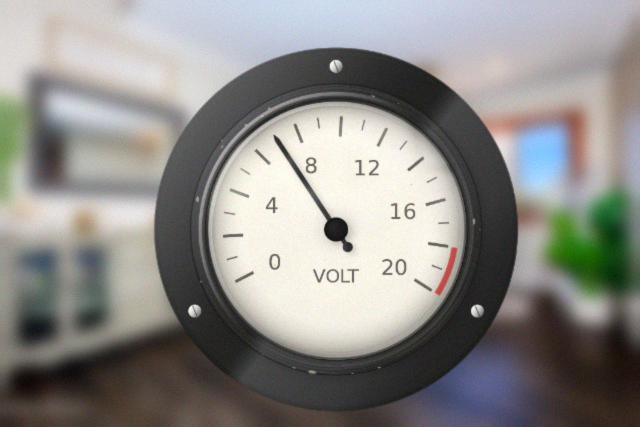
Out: 7,V
